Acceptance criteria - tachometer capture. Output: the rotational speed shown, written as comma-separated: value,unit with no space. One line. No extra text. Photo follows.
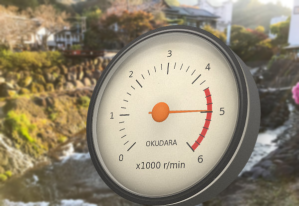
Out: 5000,rpm
